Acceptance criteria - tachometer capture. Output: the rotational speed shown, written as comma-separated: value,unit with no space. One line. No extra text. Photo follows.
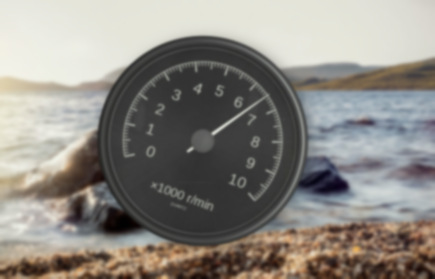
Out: 6500,rpm
